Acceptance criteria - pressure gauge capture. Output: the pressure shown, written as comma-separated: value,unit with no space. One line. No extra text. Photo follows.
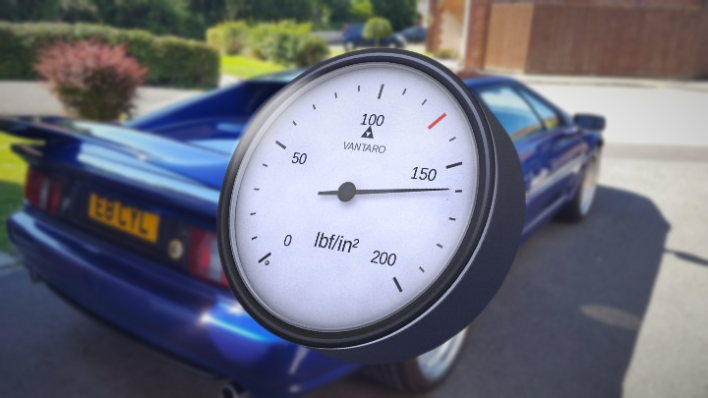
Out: 160,psi
